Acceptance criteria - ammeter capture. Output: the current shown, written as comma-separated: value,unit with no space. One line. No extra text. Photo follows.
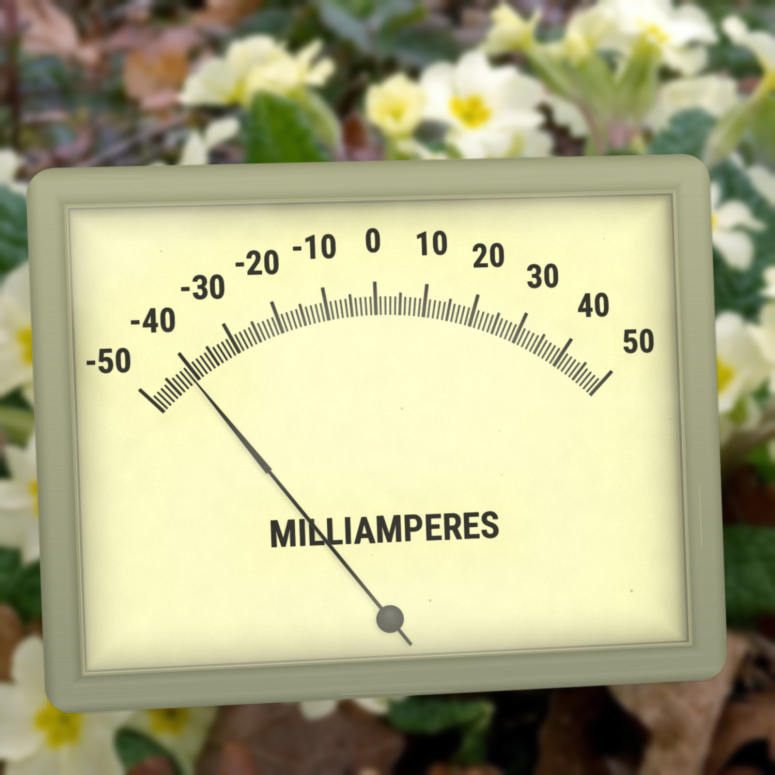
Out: -41,mA
